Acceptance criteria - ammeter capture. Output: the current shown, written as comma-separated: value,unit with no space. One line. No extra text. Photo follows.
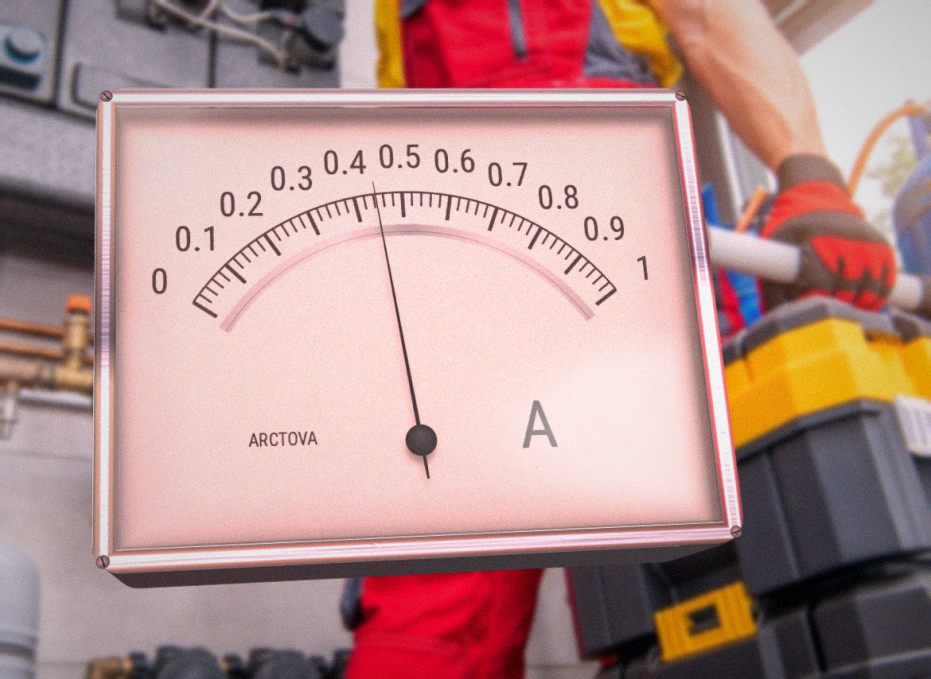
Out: 0.44,A
